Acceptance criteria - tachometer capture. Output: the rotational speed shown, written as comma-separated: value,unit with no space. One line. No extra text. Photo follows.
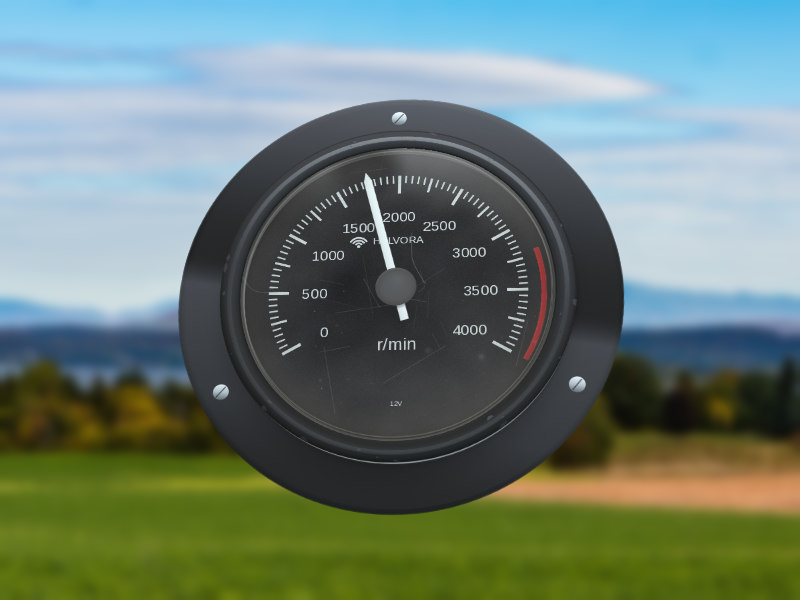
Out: 1750,rpm
